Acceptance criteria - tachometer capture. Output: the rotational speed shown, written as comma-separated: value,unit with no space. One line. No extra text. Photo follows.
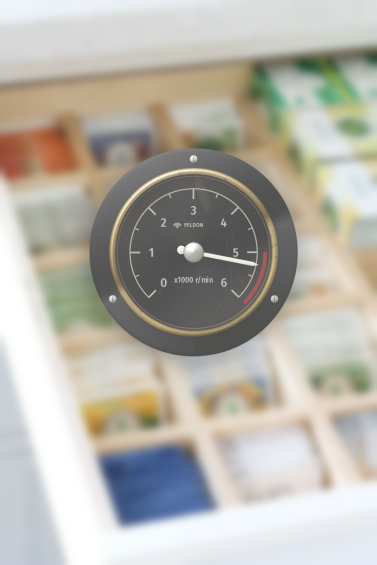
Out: 5250,rpm
